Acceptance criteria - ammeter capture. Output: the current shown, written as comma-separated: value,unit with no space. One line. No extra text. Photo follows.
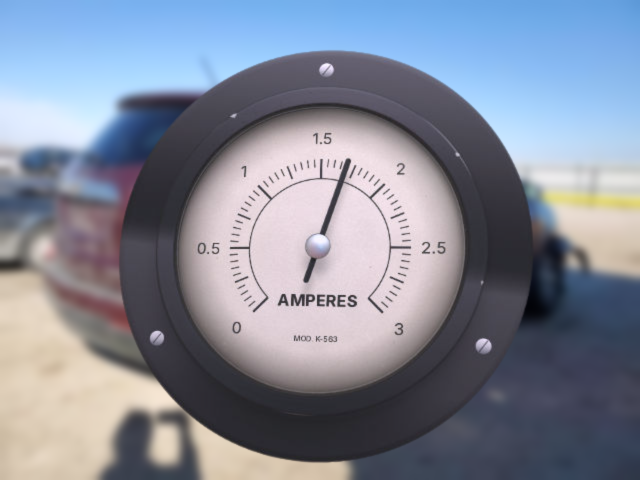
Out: 1.7,A
